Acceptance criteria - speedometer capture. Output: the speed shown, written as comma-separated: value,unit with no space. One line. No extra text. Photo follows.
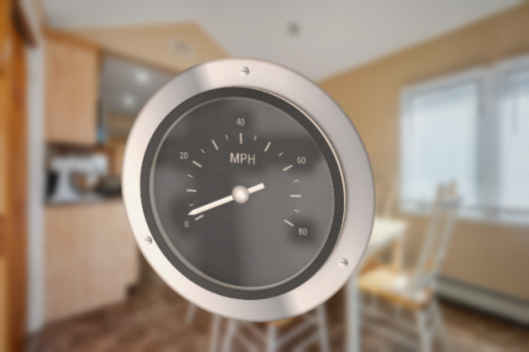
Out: 2.5,mph
